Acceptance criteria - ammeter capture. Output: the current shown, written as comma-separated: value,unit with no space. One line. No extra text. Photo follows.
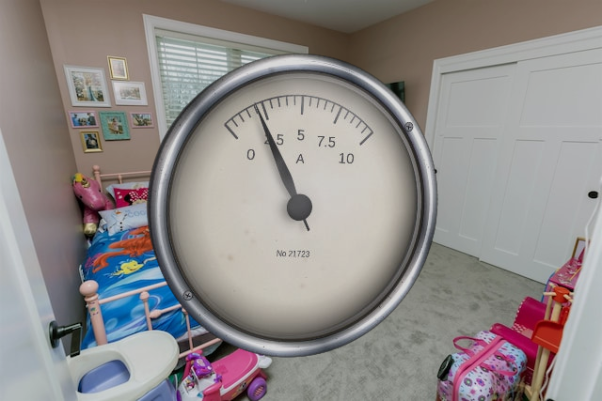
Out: 2,A
